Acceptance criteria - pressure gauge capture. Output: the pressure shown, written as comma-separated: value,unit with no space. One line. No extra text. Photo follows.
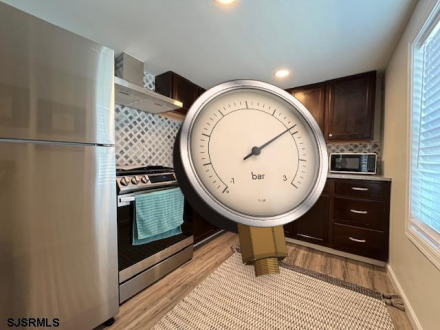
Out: 1.9,bar
